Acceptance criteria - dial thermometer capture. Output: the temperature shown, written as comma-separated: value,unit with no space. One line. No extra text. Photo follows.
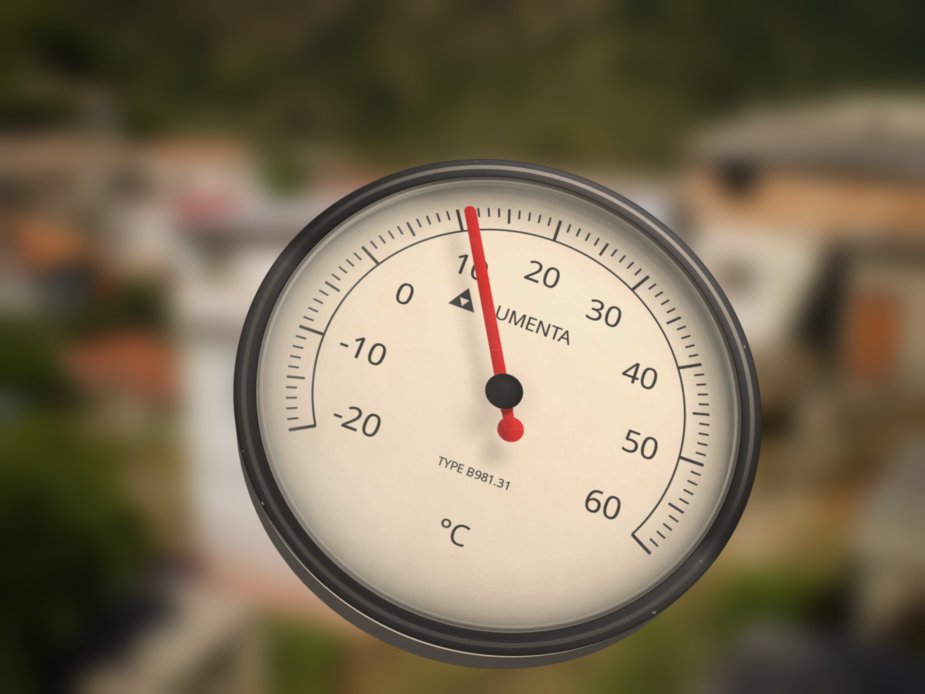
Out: 11,°C
